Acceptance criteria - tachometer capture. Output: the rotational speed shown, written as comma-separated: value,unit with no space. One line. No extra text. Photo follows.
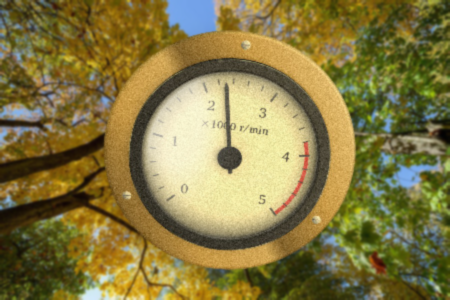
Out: 2300,rpm
